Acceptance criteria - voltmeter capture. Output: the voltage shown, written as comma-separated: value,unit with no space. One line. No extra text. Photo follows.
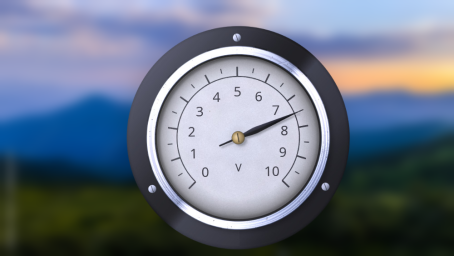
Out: 7.5,V
